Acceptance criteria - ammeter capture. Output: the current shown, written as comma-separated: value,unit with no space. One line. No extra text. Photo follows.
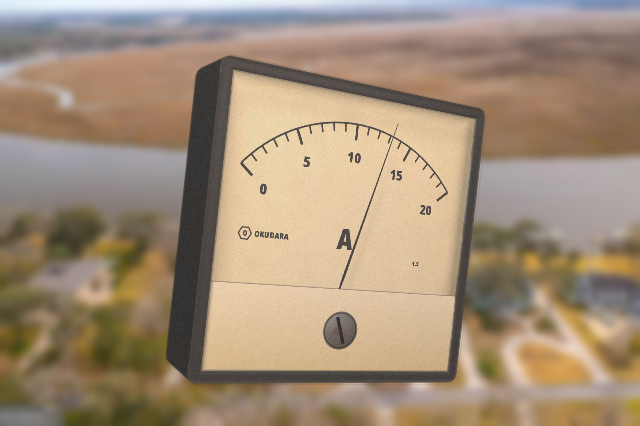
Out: 13,A
